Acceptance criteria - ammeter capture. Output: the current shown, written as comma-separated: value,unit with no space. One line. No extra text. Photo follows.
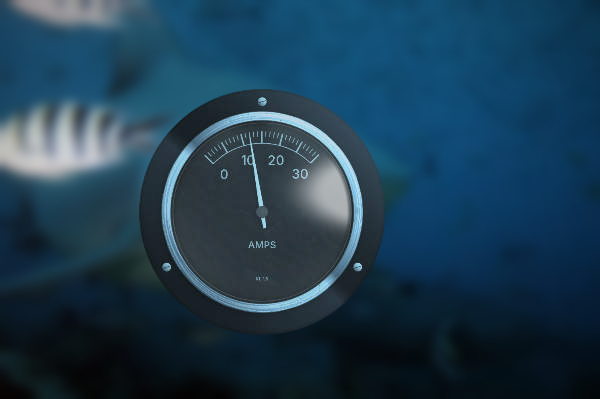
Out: 12,A
